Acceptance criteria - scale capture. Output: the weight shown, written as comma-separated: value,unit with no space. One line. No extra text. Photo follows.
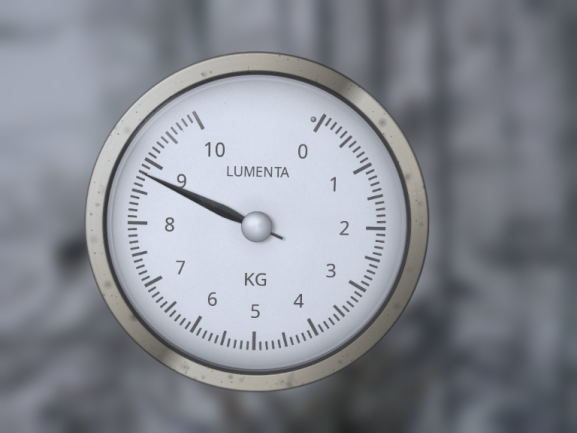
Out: 8.8,kg
